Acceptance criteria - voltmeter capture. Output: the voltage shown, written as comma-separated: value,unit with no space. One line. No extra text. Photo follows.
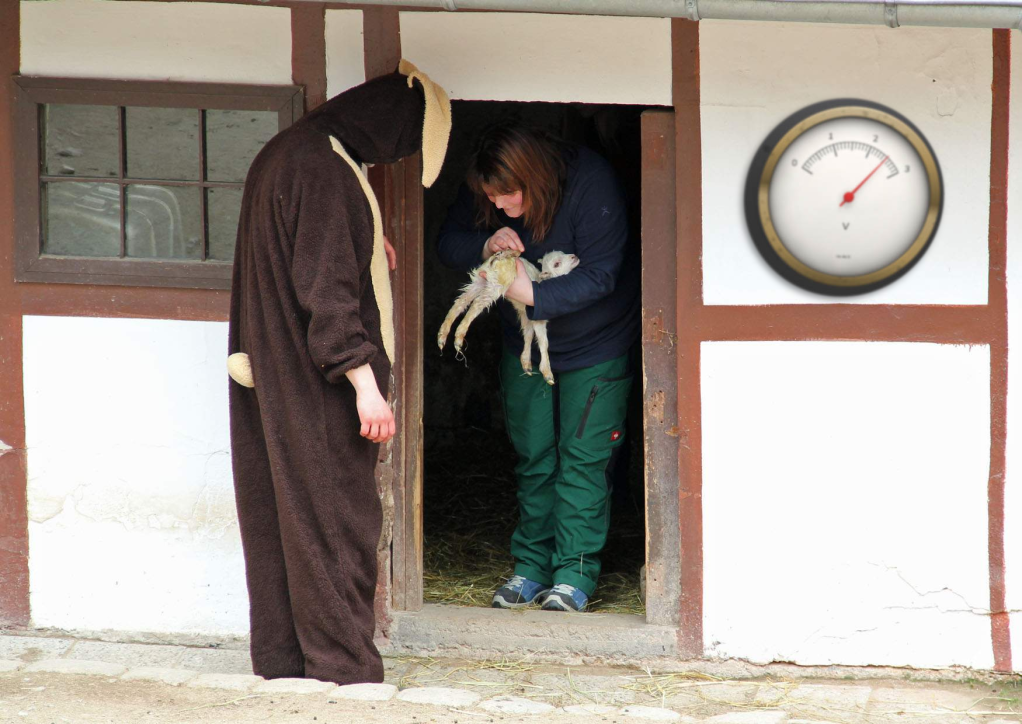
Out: 2.5,V
